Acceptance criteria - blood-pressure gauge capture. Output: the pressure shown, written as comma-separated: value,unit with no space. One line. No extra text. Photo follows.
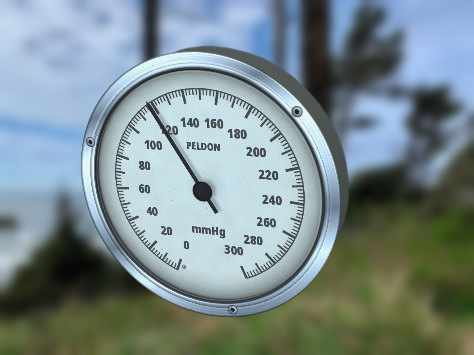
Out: 120,mmHg
